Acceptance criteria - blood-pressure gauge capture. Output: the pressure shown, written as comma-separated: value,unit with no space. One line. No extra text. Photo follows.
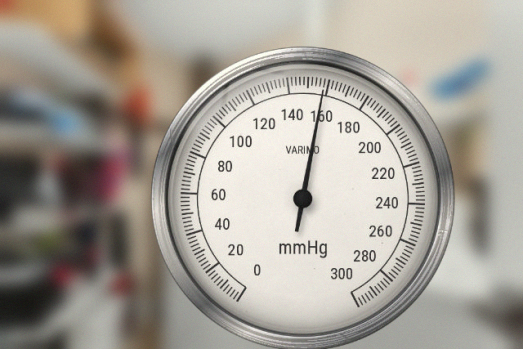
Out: 158,mmHg
